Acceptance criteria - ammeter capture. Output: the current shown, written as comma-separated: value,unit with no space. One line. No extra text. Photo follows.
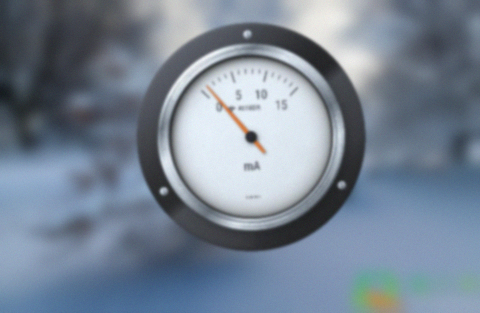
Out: 1,mA
